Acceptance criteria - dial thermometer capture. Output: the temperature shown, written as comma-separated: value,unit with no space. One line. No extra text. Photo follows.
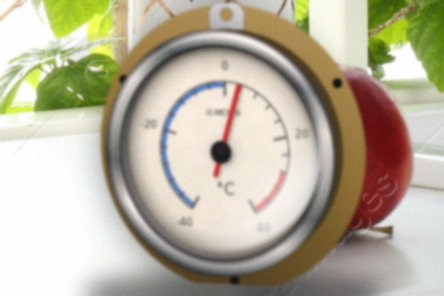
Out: 4,°C
